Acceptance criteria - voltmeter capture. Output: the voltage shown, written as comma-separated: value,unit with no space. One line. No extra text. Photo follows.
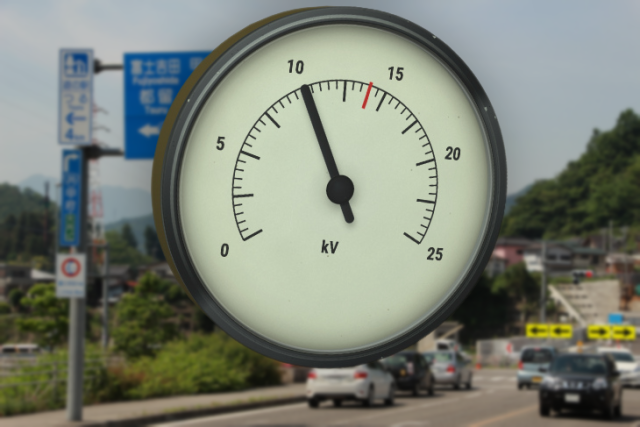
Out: 10,kV
